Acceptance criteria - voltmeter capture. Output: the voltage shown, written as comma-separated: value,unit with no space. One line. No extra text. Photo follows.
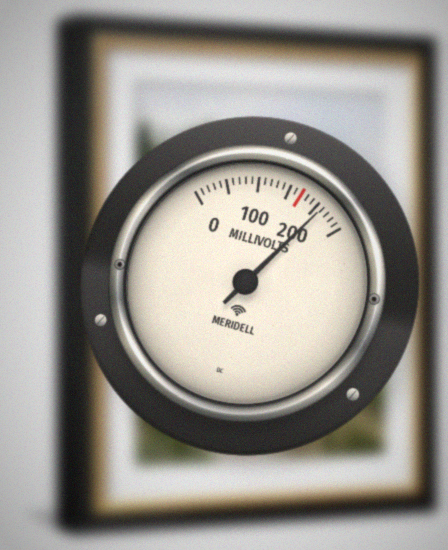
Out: 210,mV
